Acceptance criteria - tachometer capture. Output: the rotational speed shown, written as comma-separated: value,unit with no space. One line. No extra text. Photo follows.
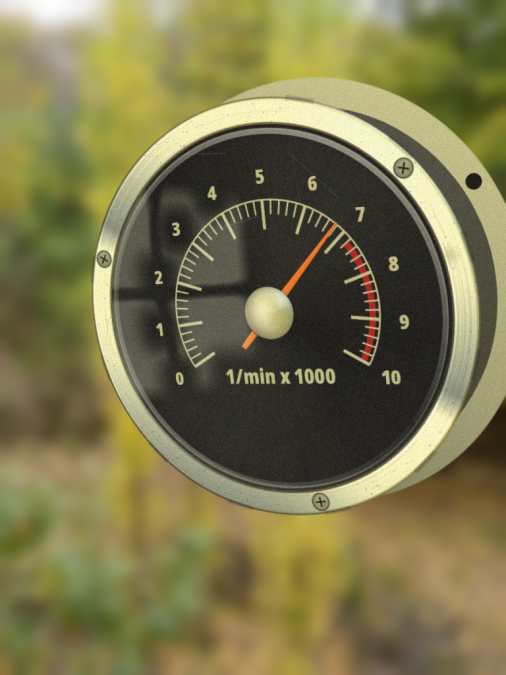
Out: 6800,rpm
